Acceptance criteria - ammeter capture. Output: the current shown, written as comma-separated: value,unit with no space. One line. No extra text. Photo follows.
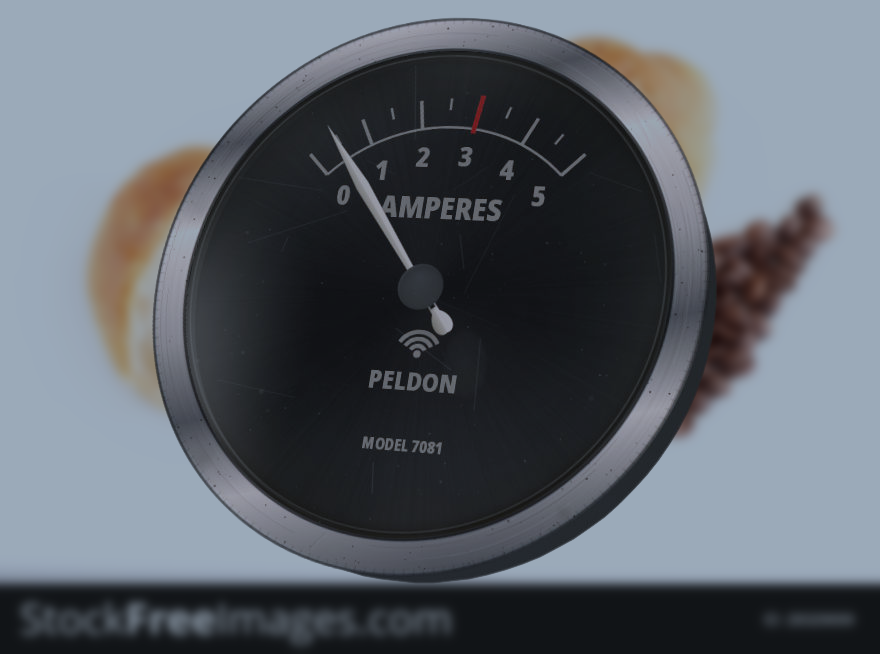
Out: 0.5,A
